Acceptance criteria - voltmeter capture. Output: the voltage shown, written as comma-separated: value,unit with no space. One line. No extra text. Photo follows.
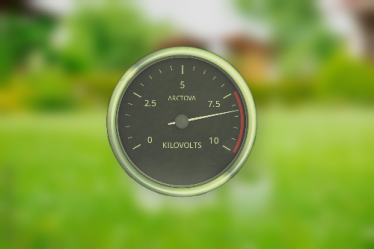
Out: 8.25,kV
